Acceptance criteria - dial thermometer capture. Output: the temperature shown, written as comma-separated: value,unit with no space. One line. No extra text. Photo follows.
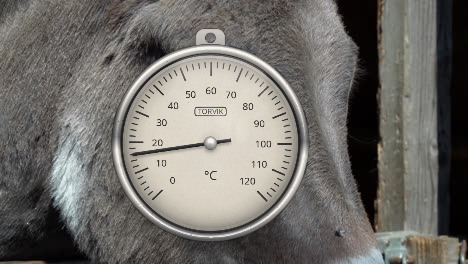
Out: 16,°C
